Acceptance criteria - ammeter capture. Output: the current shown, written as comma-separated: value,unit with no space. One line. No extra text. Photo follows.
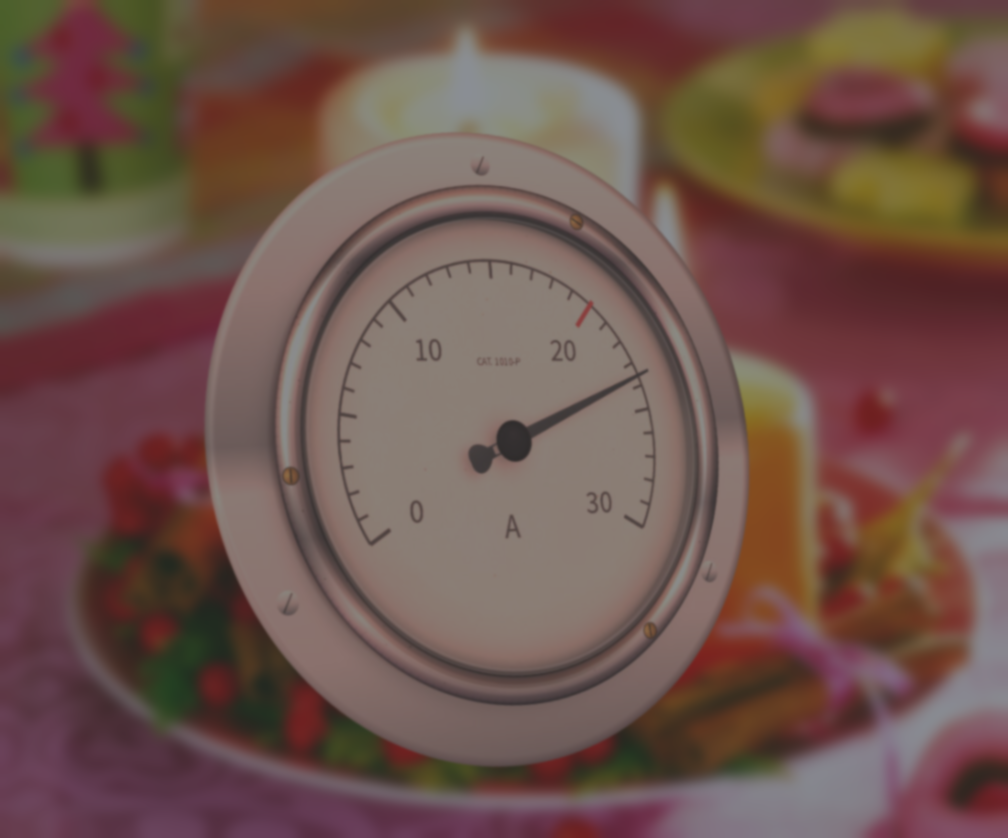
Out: 23.5,A
